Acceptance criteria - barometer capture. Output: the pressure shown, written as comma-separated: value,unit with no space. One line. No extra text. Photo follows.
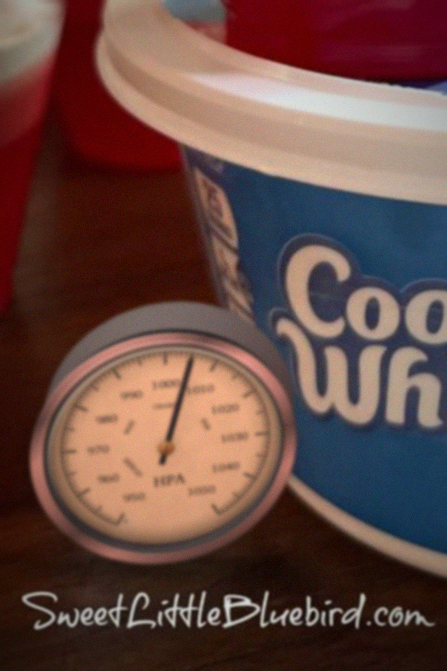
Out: 1005,hPa
